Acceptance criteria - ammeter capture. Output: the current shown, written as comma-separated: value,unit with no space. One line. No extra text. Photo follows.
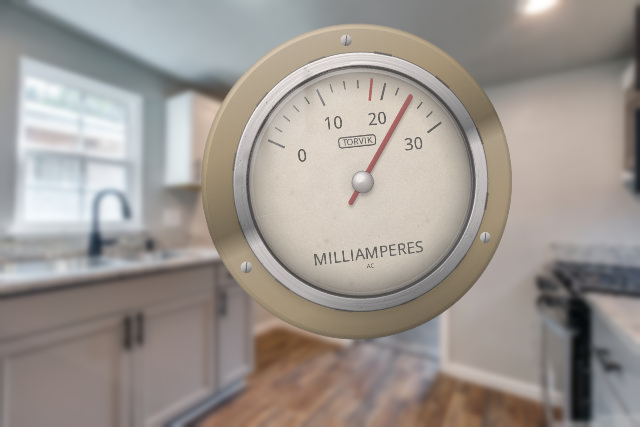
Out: 24,mA
